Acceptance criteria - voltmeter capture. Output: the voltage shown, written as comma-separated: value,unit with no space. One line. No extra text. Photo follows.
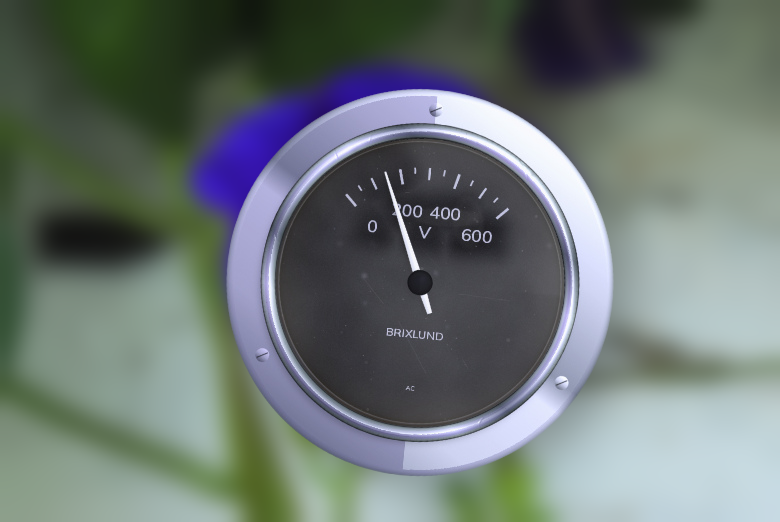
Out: 150,V
